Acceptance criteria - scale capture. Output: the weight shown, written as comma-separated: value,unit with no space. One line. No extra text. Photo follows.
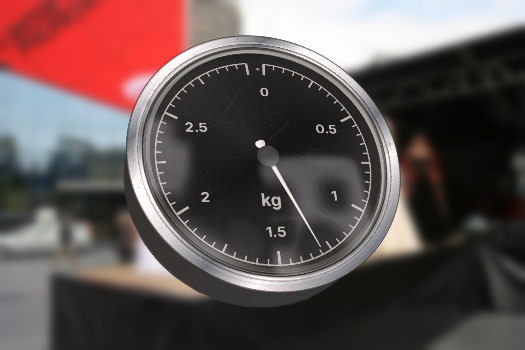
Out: 1.3,kg
